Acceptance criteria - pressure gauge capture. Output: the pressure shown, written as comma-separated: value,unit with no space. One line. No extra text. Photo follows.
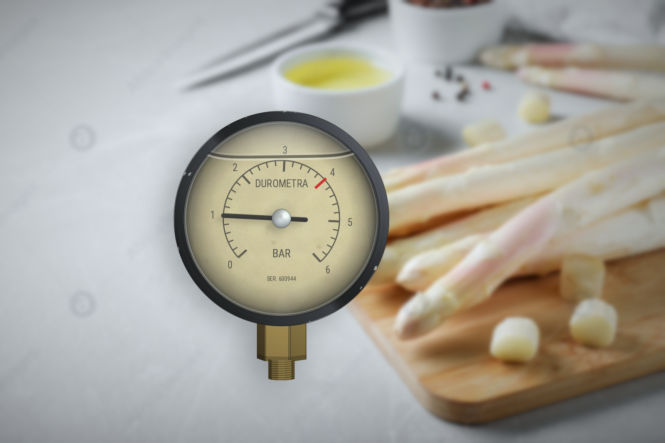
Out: 1,bar
